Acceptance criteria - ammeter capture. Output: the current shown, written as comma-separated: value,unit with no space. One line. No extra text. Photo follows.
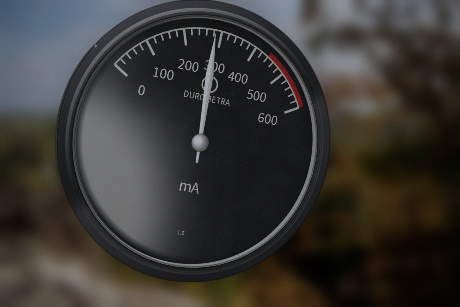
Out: 280,mA
